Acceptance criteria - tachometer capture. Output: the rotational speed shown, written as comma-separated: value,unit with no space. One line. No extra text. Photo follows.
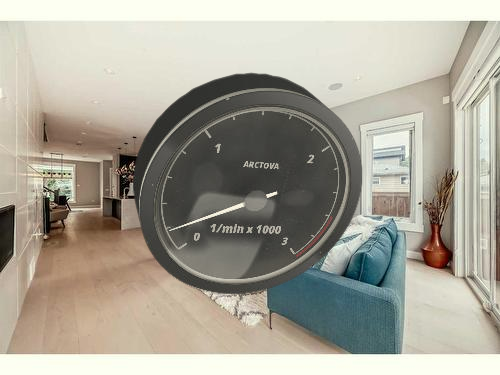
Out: 200,rpm
